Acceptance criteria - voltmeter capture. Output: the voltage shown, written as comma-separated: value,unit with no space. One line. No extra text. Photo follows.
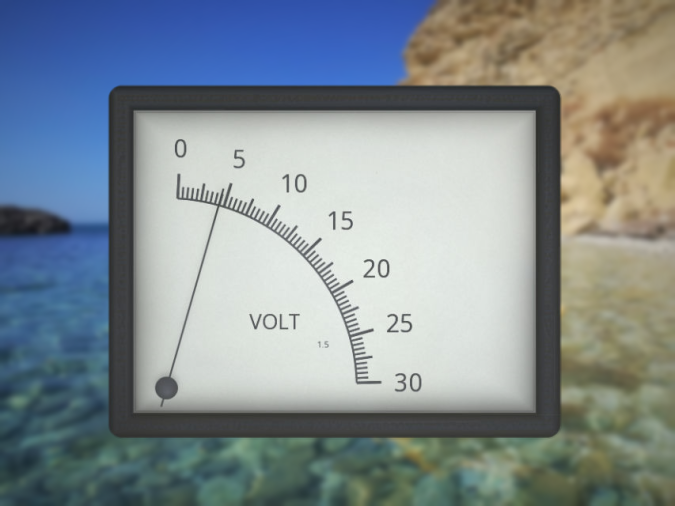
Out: 4.5,V
